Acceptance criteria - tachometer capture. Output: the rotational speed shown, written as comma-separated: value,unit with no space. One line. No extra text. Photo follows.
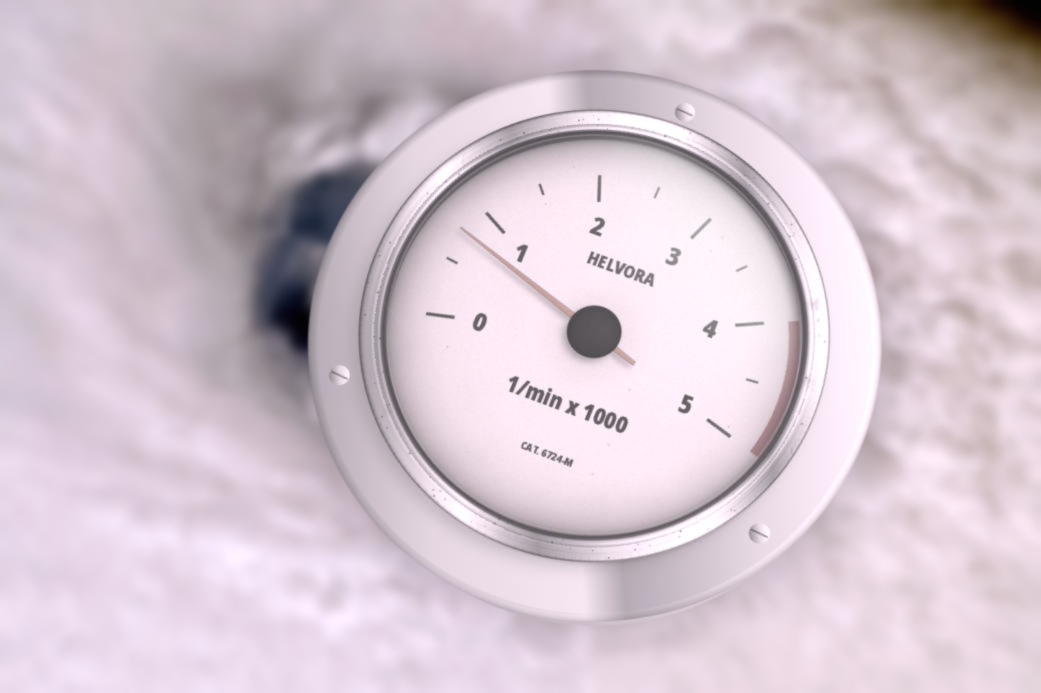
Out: 750,rpm
